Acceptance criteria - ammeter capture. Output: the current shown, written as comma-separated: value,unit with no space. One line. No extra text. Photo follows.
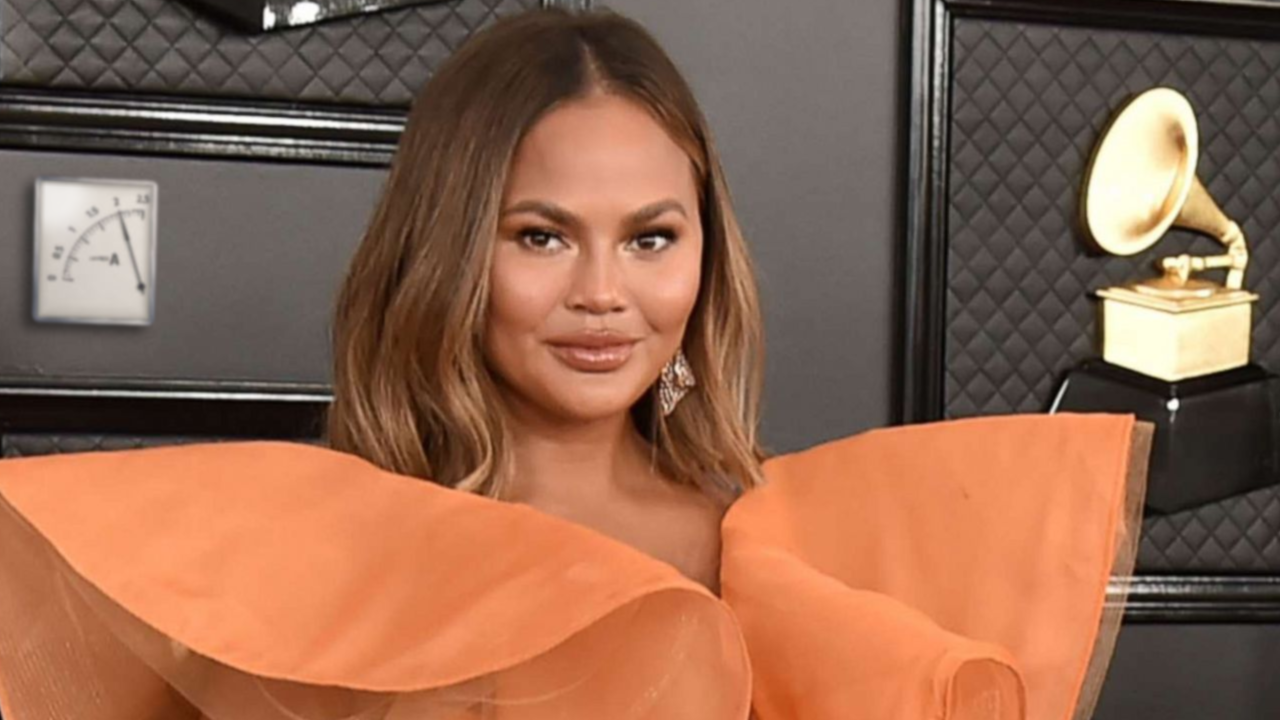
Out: 2,A
